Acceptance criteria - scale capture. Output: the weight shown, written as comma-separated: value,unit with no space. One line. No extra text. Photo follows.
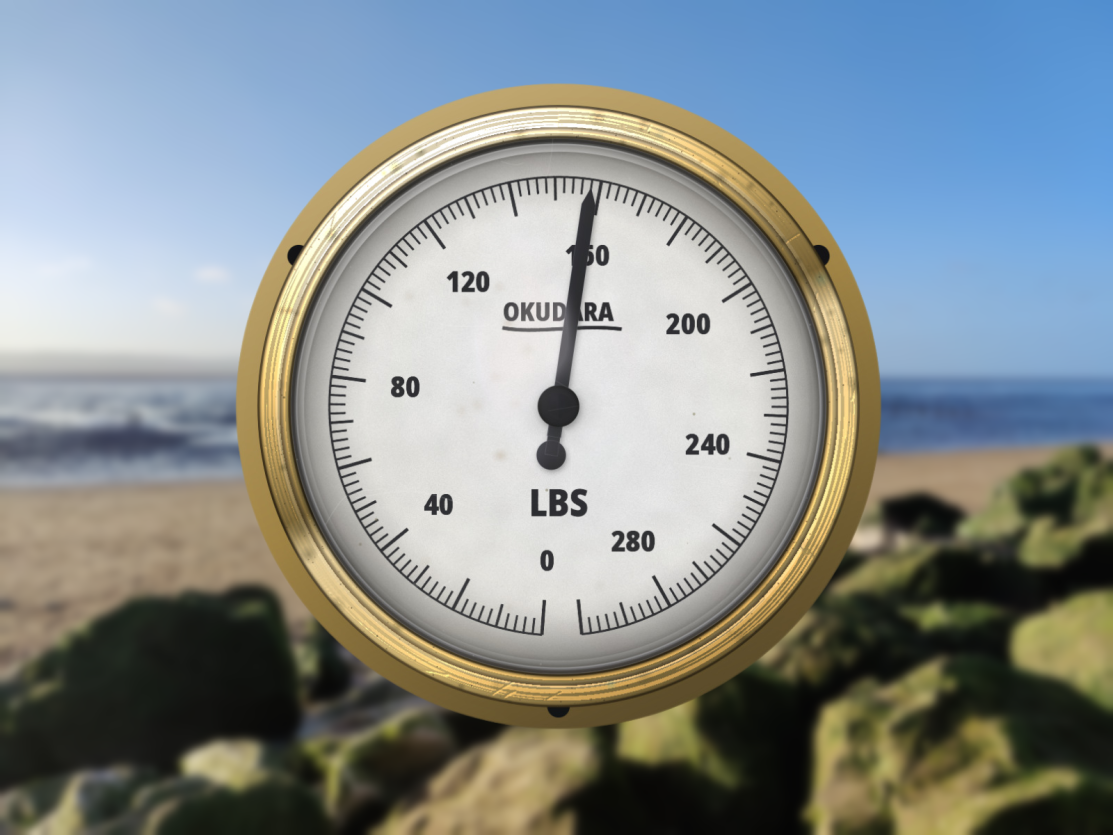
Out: 158,lb
